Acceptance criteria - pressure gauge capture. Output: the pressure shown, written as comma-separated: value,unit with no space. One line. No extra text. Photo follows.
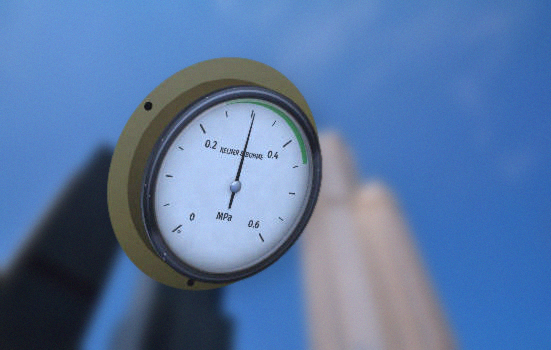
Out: 0.3,MPa
